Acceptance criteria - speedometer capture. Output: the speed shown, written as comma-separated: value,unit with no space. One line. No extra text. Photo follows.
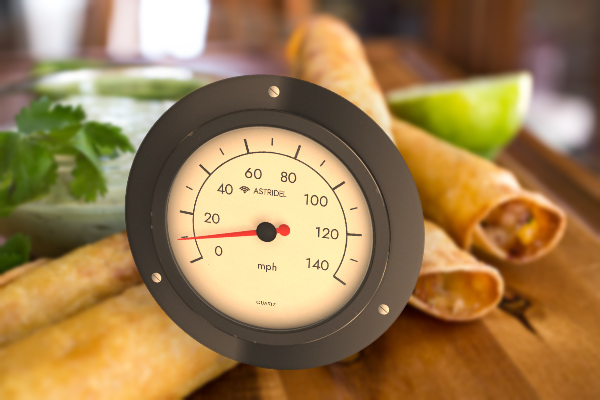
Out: 10,mph
